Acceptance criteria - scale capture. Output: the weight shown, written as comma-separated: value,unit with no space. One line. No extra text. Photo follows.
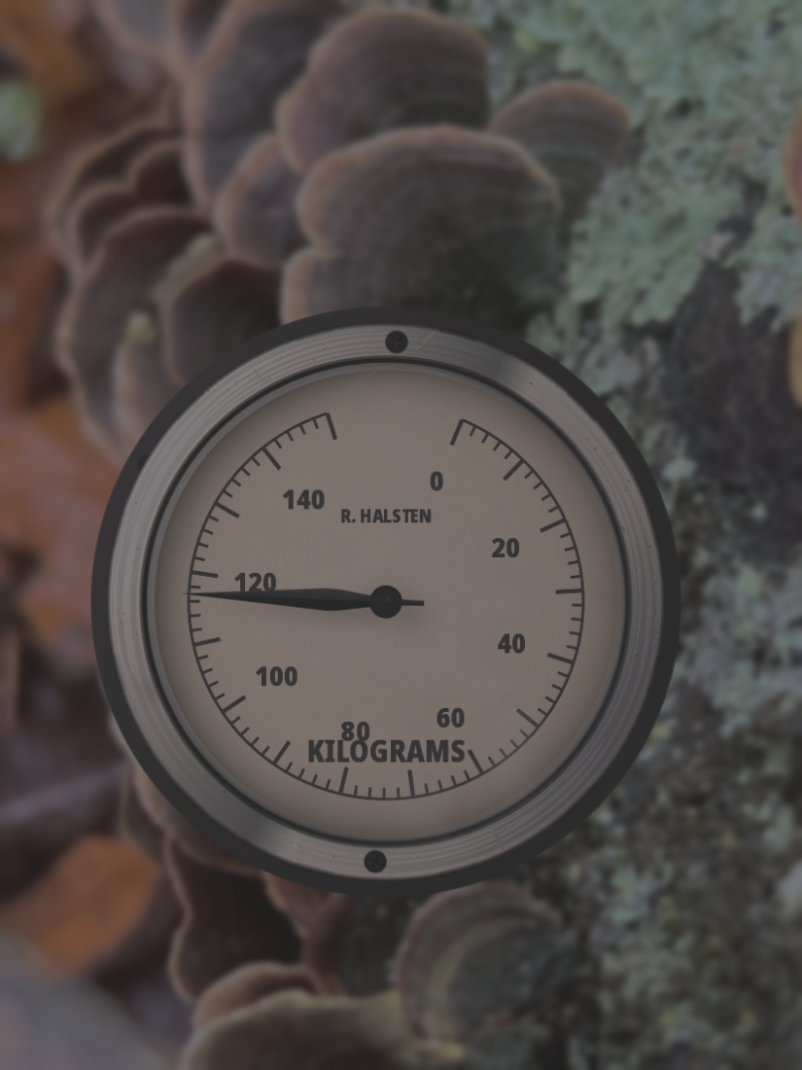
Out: 117,kg
